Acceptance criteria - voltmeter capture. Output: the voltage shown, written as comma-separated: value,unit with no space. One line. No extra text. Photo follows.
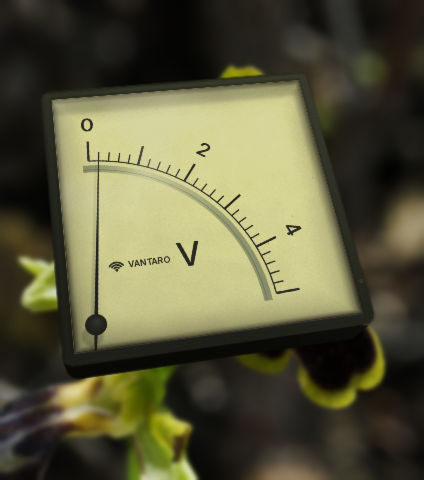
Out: 0.2,V
